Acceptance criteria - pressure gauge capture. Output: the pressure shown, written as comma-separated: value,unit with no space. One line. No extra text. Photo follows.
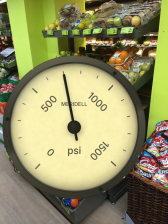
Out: 700,psi
